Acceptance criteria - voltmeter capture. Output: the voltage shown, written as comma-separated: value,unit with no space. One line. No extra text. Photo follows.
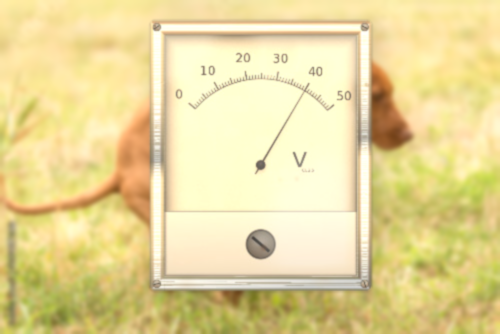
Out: 40,V
